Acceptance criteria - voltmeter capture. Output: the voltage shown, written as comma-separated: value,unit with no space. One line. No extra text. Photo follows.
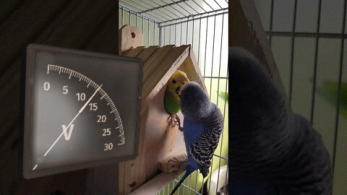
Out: 12.5,V
